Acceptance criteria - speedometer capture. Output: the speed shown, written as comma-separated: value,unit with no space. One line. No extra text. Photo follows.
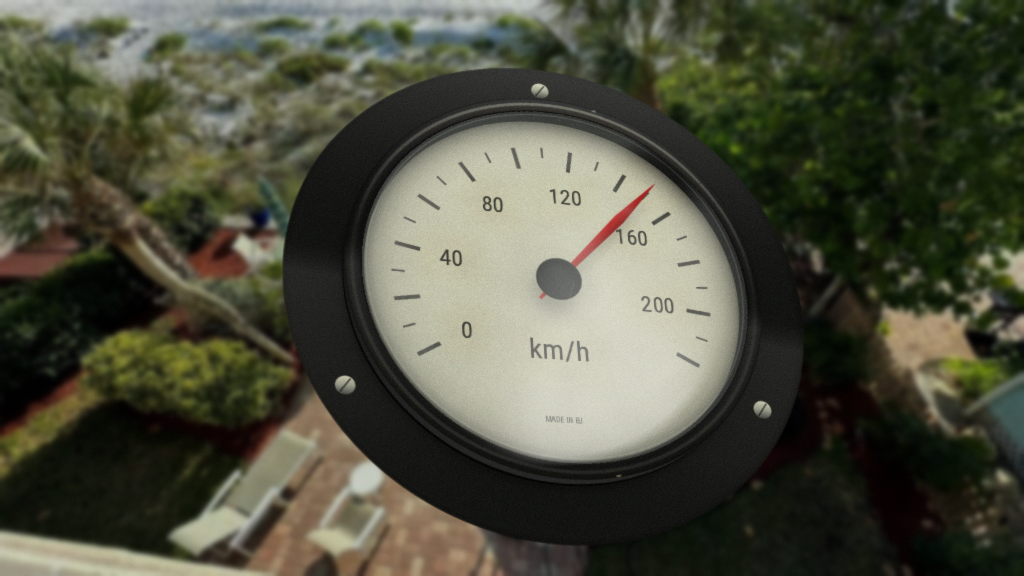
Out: 150,km/h
